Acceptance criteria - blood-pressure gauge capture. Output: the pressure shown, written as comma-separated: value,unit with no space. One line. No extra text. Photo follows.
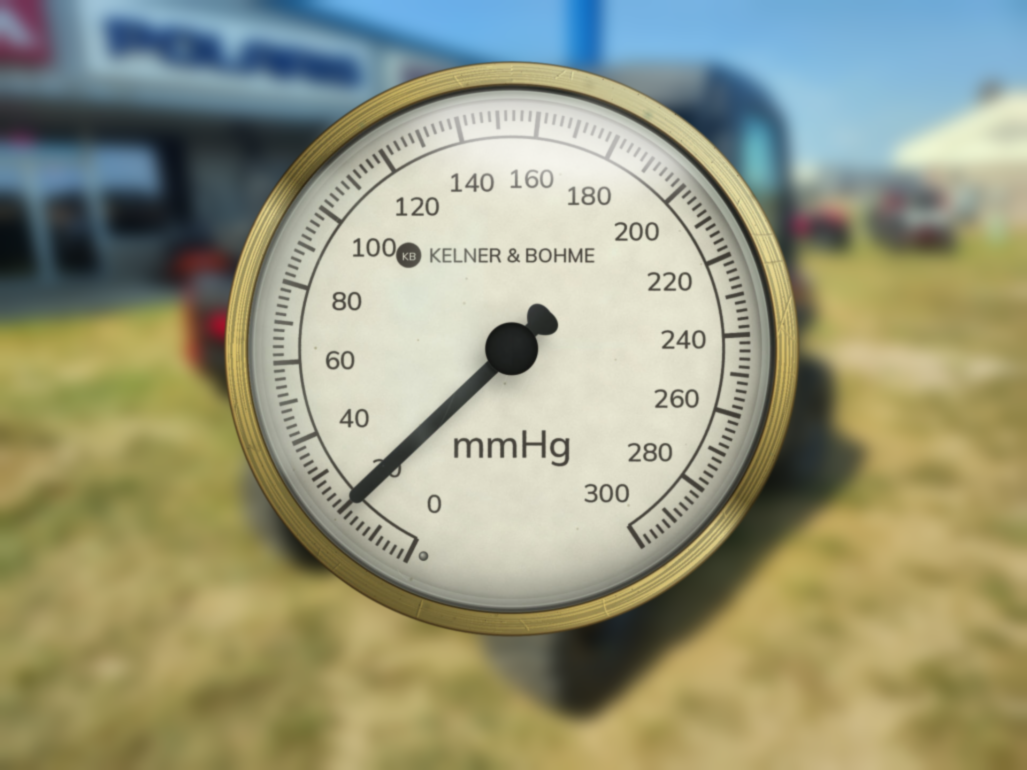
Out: 20,mmHg
